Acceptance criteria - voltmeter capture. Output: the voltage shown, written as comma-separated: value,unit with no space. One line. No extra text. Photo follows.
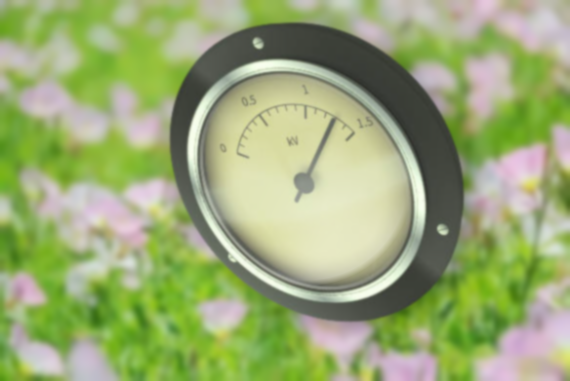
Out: 1.3,kV
